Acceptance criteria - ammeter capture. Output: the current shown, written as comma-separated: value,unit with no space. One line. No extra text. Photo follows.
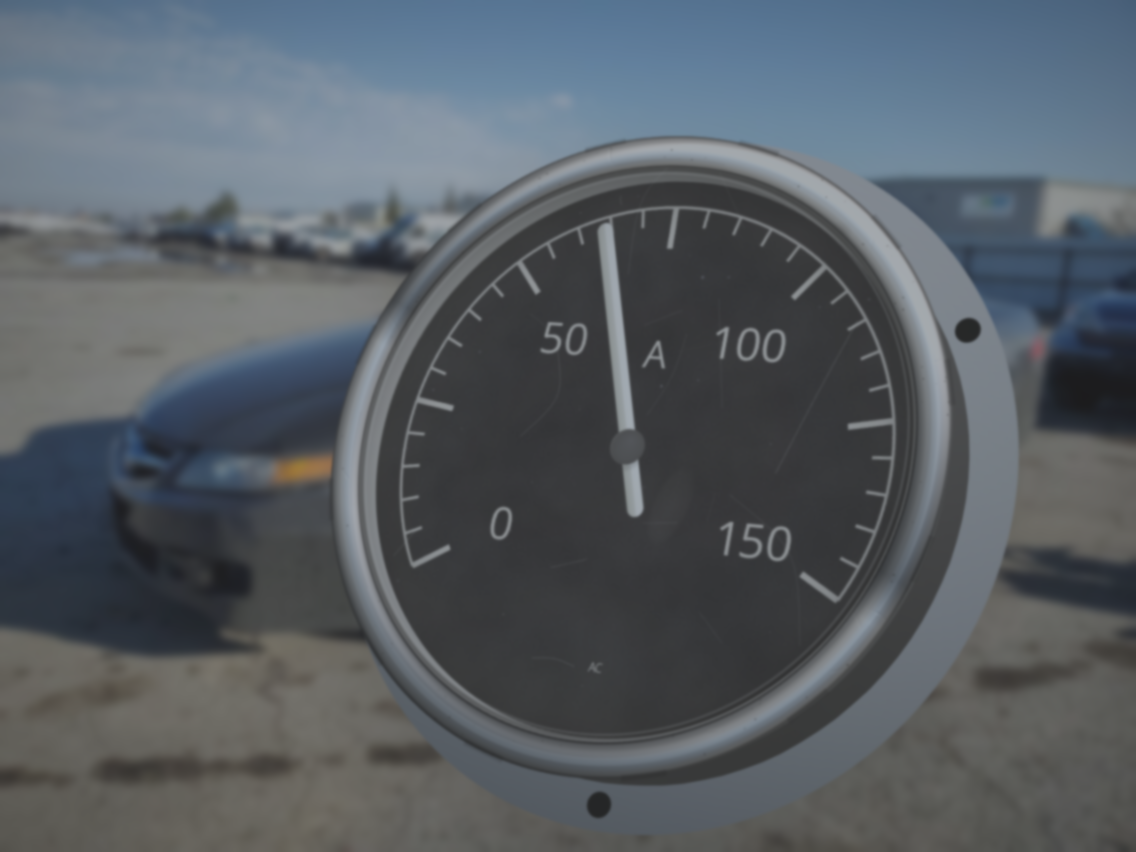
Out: 65,A
